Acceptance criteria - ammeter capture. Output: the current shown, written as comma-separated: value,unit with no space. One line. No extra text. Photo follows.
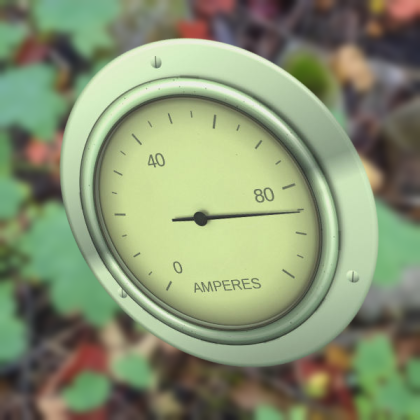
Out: 85,A
